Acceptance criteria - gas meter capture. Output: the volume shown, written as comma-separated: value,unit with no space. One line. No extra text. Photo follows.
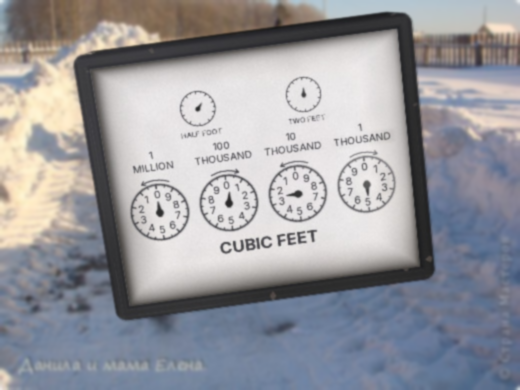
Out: 2500,ft³
